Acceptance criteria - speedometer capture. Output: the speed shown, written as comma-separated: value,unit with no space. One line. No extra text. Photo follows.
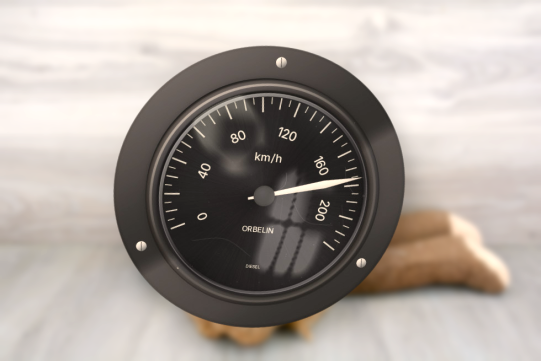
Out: 175,km/h
